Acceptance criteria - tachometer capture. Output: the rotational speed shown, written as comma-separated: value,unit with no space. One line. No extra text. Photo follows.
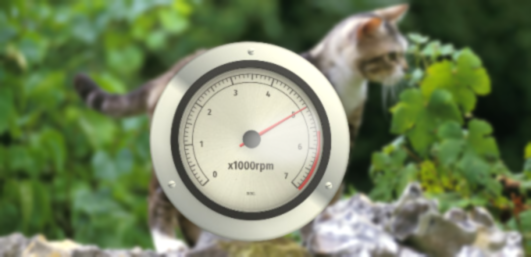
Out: 5000,rpm
